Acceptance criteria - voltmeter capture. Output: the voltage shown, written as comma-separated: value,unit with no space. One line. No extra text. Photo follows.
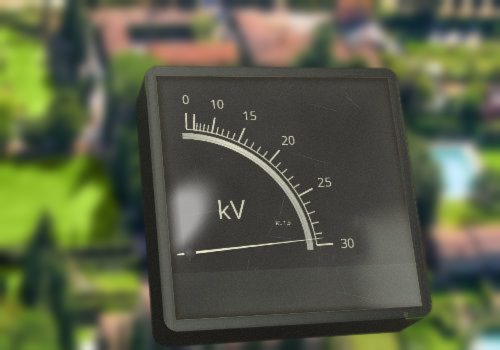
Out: 29.5,kV
